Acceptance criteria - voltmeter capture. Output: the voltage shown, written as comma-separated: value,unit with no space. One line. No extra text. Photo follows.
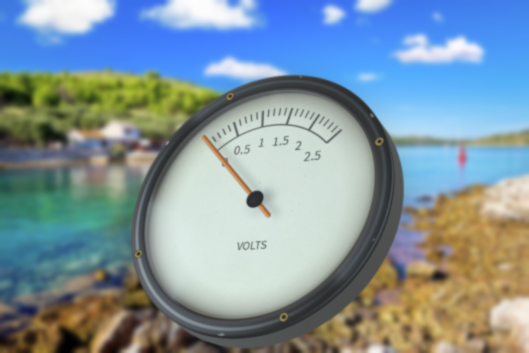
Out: 0,V
